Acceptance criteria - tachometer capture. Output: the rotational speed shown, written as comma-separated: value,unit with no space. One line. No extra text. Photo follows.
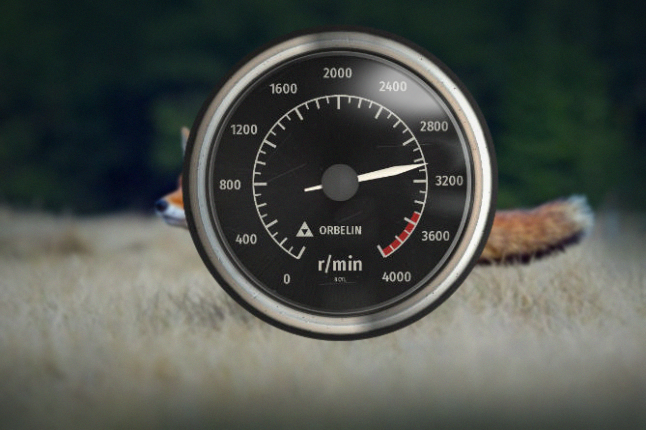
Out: 3050,rpm
